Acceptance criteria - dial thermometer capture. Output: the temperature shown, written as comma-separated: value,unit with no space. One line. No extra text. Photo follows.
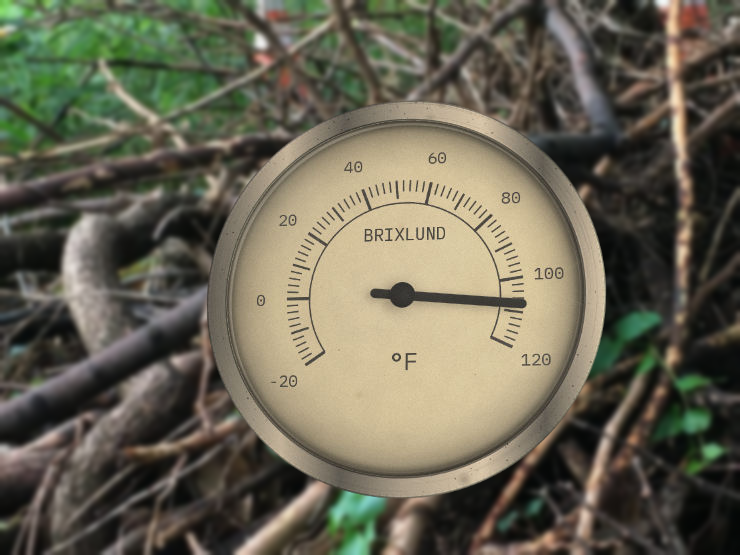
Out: 108,°F
